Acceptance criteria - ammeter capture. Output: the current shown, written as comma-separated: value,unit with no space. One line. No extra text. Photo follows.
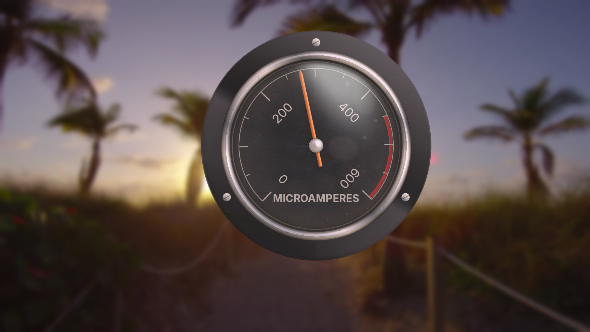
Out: 275,µA
